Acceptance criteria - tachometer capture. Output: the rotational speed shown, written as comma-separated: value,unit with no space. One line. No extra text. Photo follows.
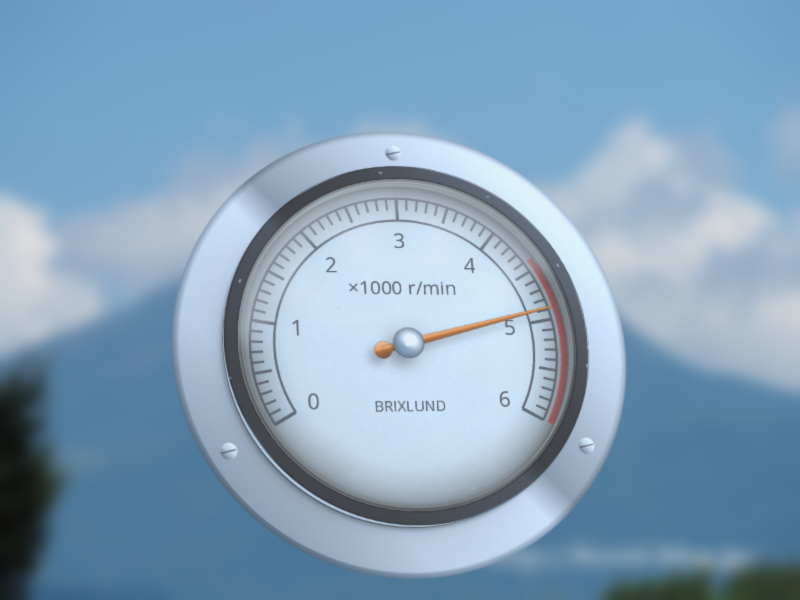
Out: 4900,rpm
